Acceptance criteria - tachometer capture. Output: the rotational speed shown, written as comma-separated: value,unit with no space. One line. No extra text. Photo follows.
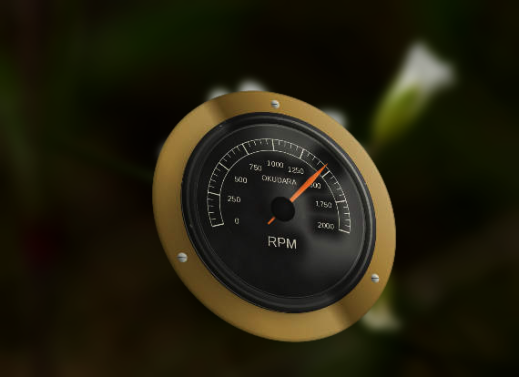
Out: 1450,rpm
